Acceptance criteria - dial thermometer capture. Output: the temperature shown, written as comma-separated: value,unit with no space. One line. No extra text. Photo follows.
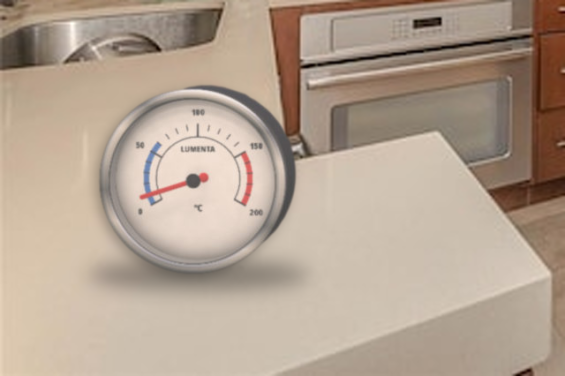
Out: 10,°C
